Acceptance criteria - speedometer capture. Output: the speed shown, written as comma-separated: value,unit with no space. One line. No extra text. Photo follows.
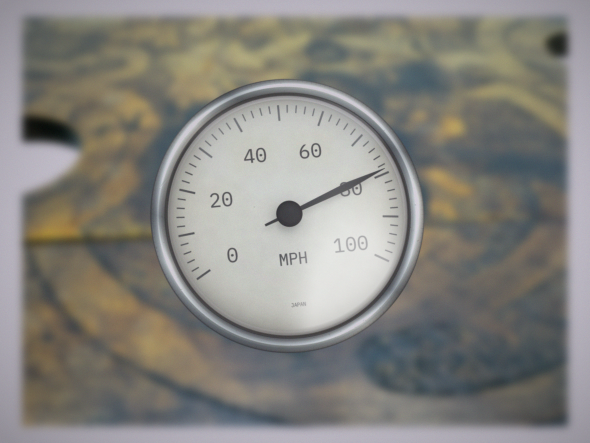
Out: 79,mph
